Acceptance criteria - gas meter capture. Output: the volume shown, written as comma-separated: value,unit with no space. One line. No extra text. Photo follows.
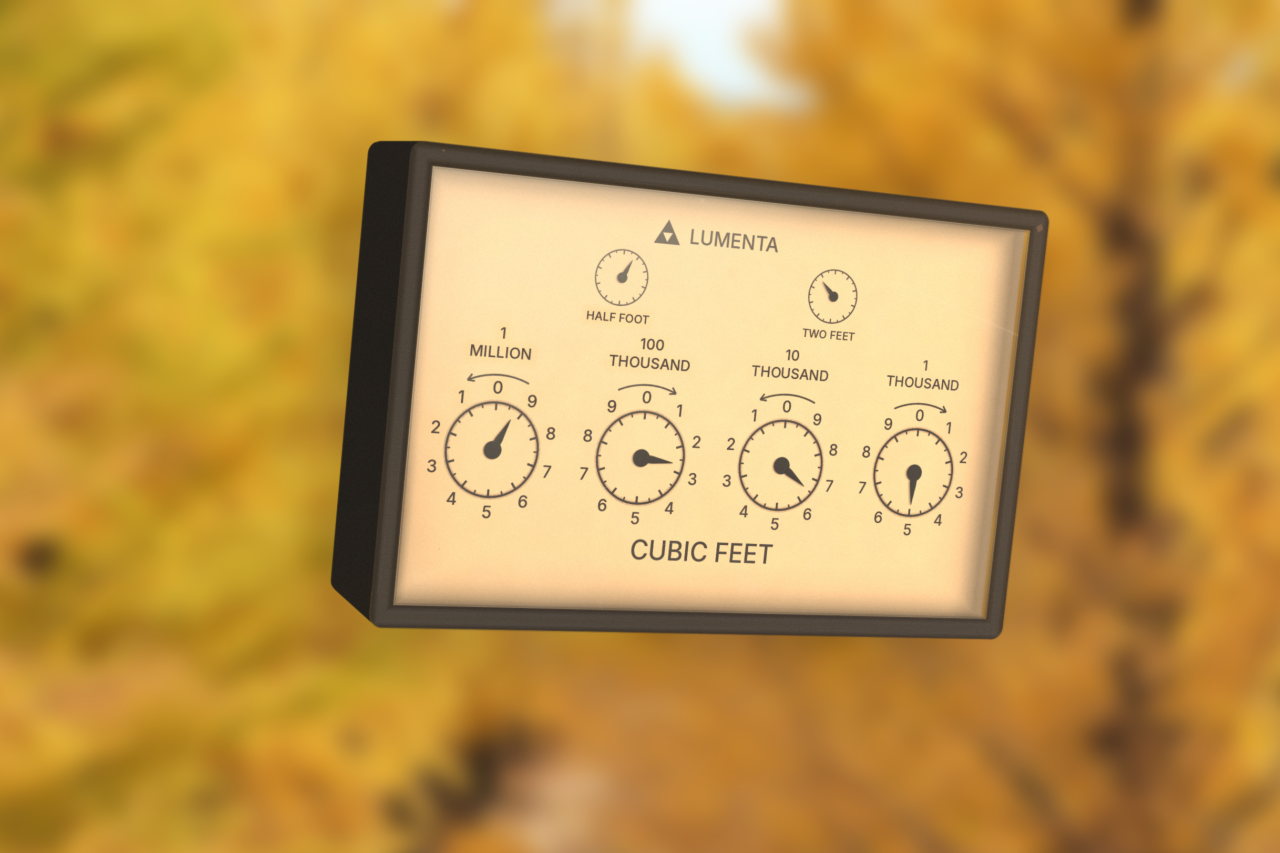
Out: 926500,ft³
